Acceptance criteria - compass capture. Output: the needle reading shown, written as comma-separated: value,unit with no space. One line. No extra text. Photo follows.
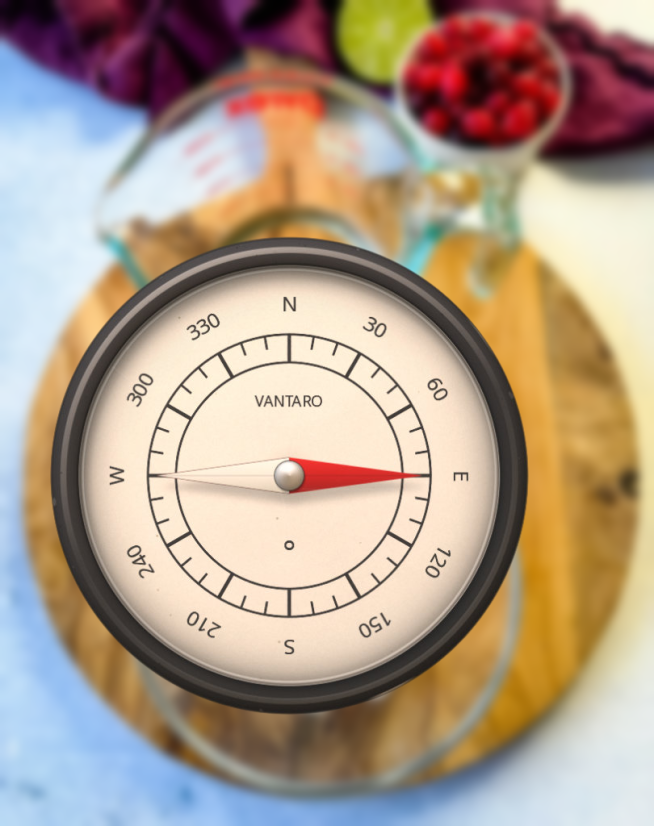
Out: 90,°
